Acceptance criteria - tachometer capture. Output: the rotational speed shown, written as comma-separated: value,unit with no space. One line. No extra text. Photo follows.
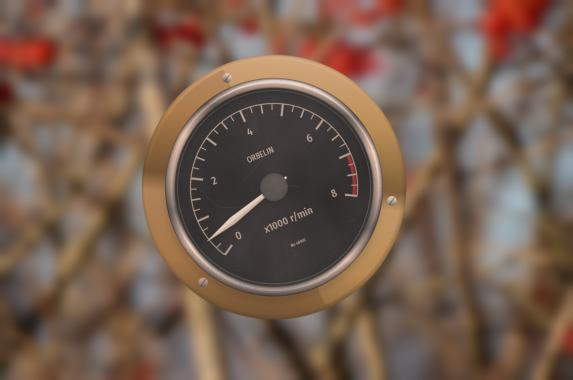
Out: 500,rpm
